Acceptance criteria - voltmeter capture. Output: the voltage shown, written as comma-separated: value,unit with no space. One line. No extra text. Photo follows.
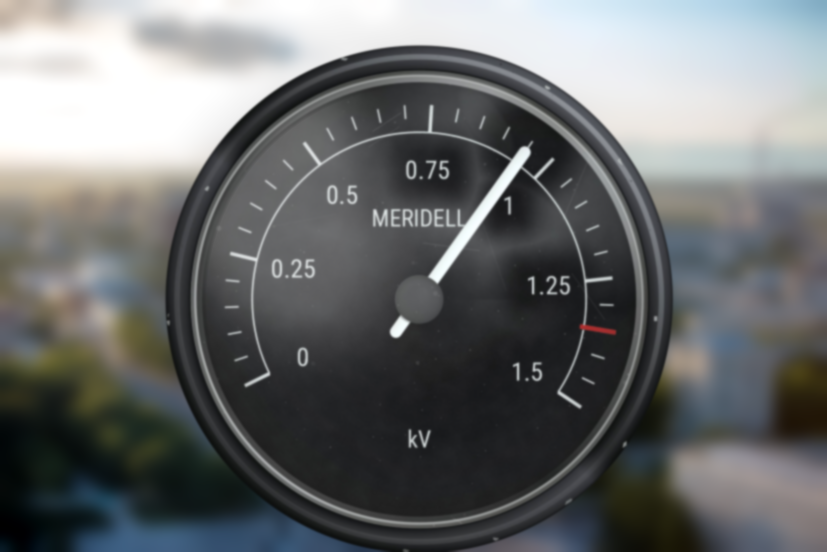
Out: 0.95,kV
